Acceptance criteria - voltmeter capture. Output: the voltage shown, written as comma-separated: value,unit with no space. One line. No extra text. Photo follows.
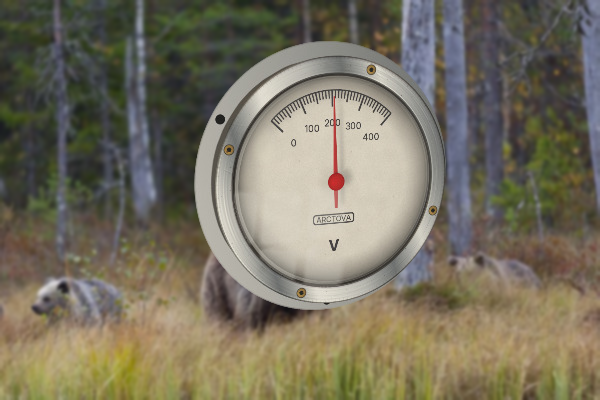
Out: 200,V
